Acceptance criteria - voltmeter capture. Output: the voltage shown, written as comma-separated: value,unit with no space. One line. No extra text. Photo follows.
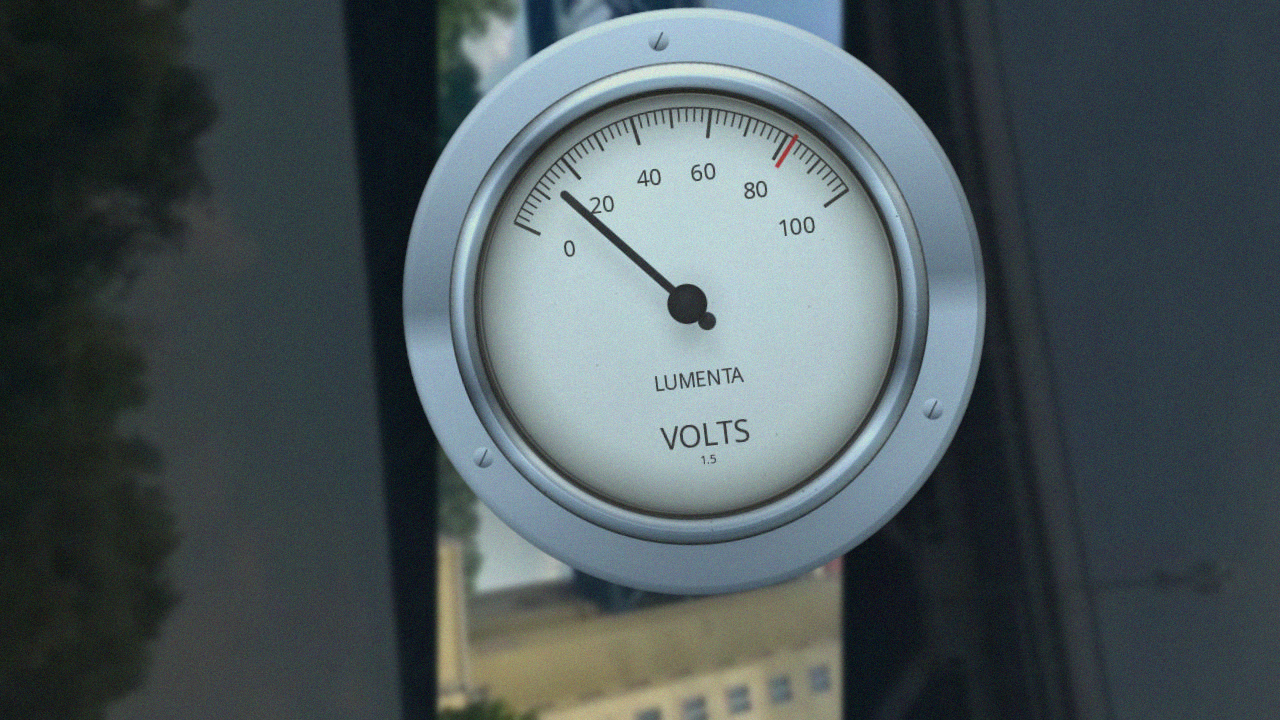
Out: 14,V
